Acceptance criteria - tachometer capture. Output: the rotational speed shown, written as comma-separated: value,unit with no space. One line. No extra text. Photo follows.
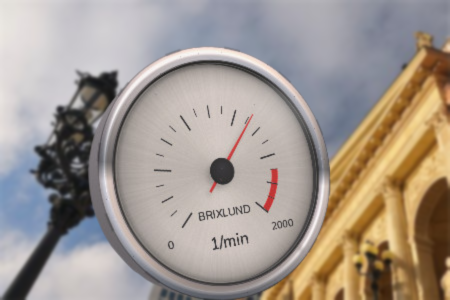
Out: 1300,rpm
